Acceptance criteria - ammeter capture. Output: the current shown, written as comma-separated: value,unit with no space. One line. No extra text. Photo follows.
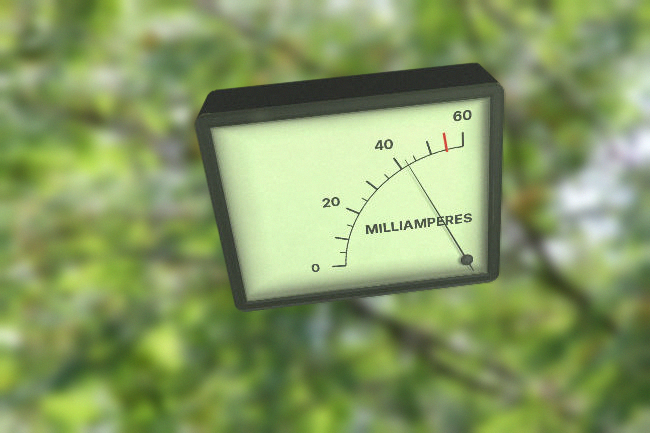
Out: 42.5,mA
